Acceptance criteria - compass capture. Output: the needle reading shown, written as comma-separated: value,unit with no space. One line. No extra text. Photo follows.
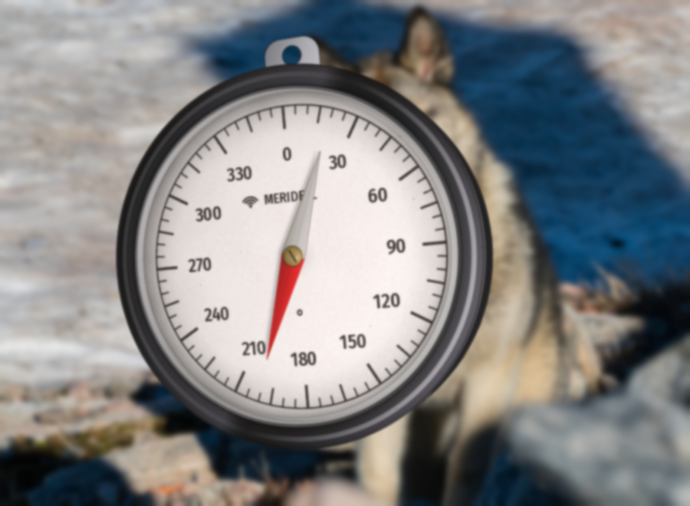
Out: 200,°
